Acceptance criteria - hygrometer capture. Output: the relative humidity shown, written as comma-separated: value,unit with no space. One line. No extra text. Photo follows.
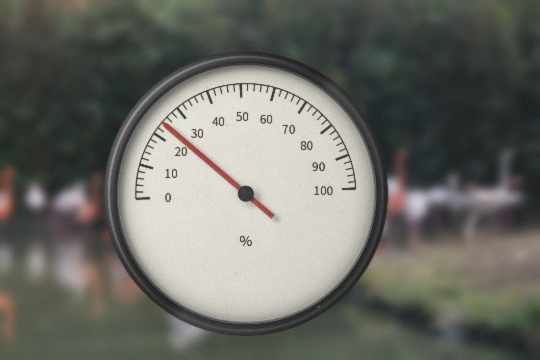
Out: 24,%
